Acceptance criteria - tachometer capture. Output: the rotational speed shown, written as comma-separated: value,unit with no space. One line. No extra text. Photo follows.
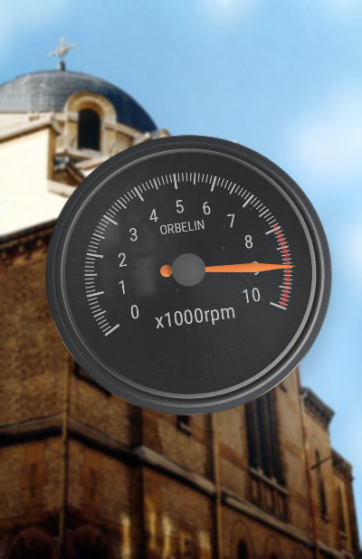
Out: 9000,rpm
